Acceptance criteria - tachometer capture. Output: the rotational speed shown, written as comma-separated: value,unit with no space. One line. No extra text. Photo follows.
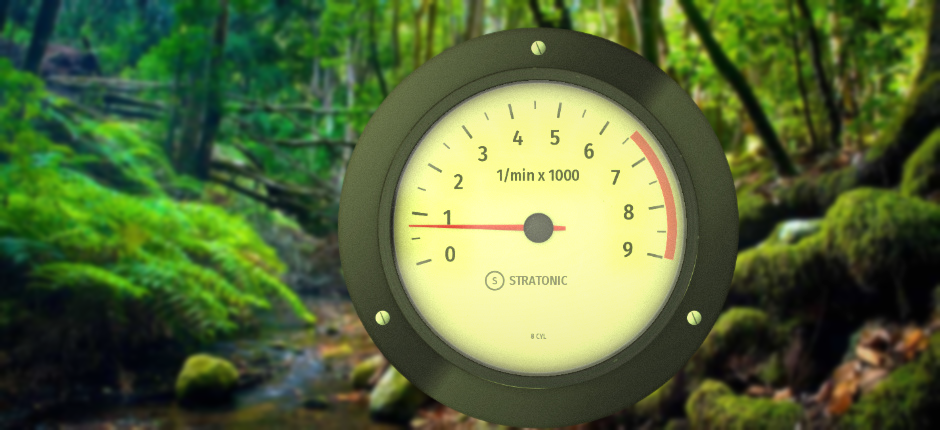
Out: 750,rpm
